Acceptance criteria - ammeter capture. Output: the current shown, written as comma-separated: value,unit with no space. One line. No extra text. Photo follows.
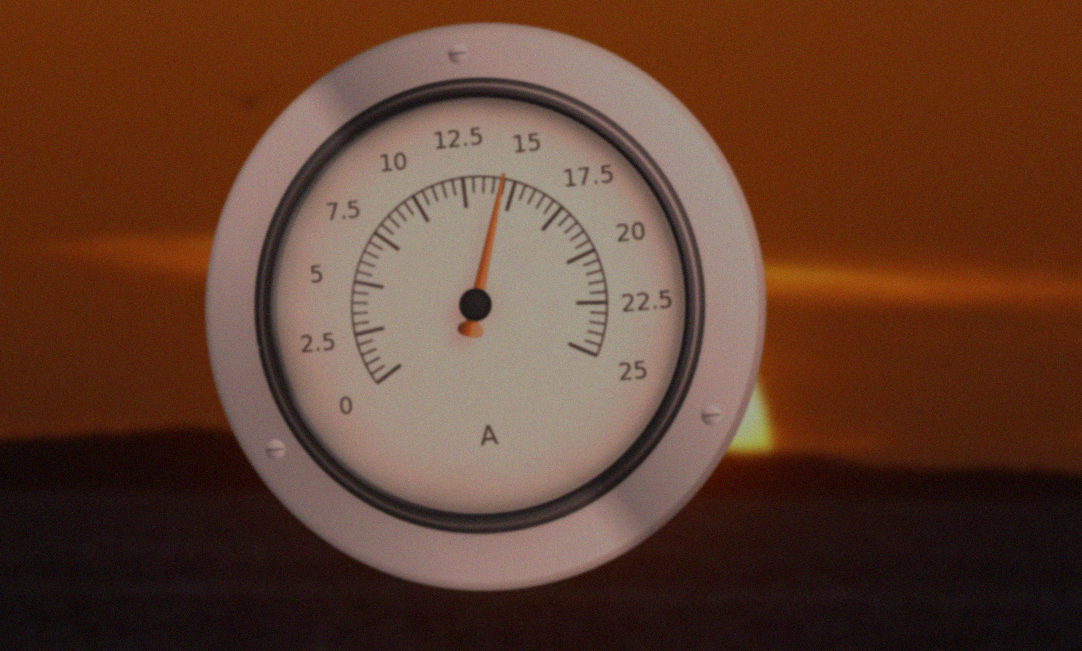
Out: 14.5,A
